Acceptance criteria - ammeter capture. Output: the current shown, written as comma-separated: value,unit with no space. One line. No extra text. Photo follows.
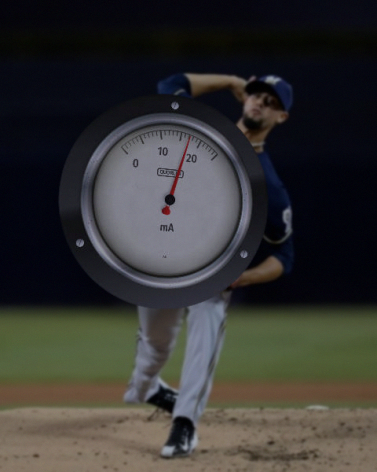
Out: 17,mA
